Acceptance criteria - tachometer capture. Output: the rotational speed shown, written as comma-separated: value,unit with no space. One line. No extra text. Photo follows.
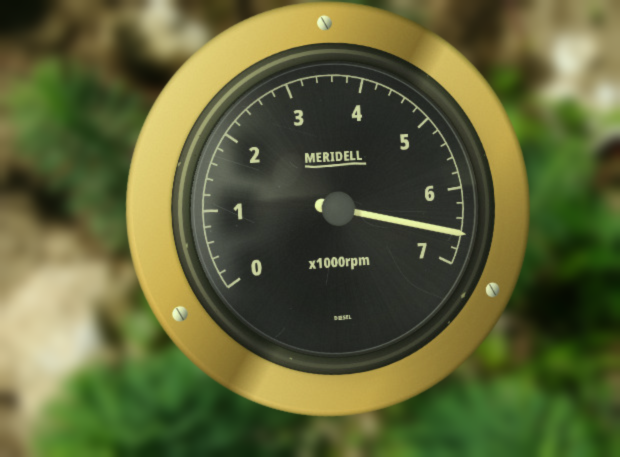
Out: 6600,rpm
